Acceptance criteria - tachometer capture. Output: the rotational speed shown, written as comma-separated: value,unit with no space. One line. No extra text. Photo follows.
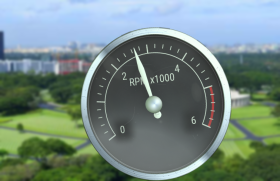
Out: 2700,rpm
